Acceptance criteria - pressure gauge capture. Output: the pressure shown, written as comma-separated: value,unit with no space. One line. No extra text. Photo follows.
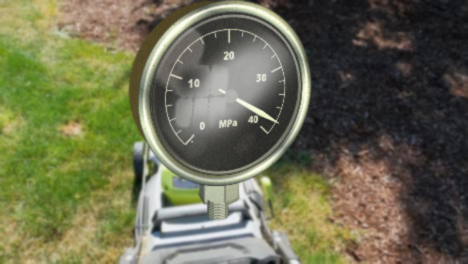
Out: 38,MPa
